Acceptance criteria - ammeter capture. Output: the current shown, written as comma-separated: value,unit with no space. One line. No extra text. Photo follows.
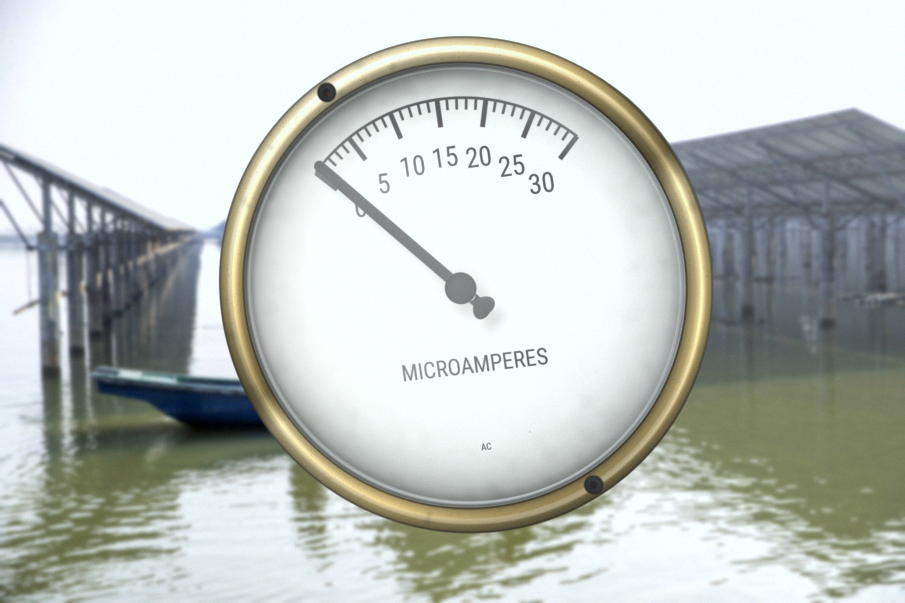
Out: 1,µA
